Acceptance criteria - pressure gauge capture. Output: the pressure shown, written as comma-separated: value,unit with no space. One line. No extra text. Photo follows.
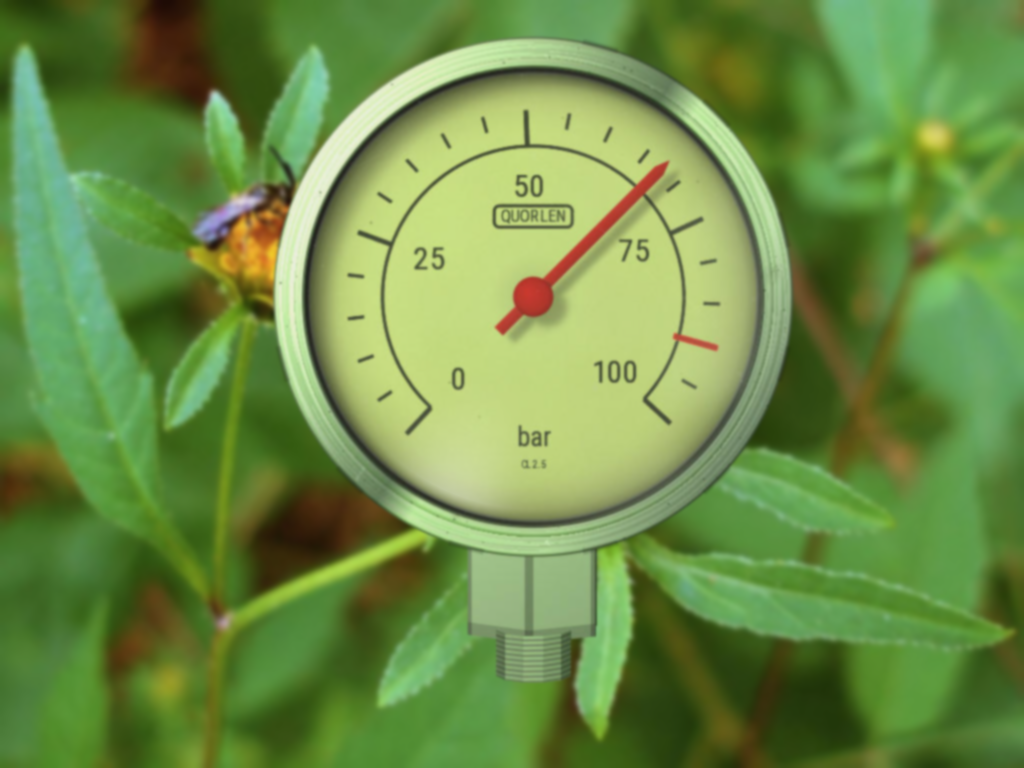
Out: 67.5,bar
